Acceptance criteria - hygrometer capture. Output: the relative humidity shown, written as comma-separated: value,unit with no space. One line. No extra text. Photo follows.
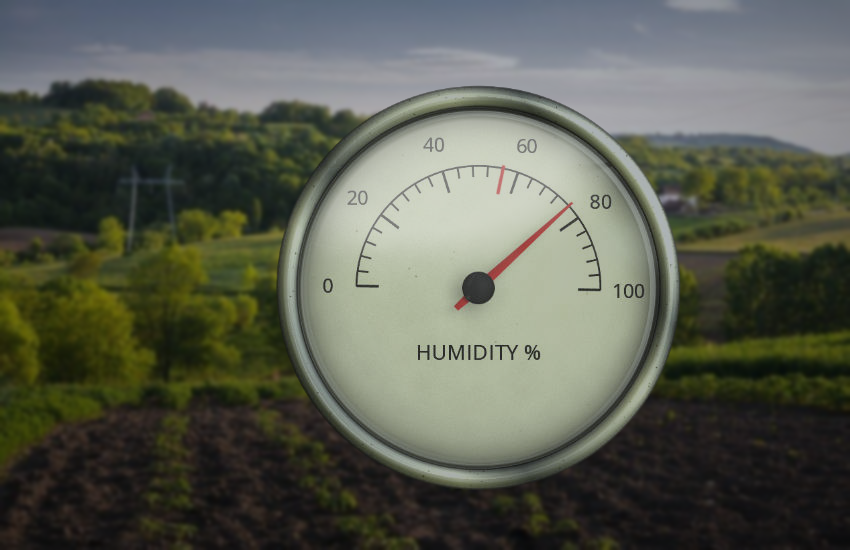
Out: 76,%
